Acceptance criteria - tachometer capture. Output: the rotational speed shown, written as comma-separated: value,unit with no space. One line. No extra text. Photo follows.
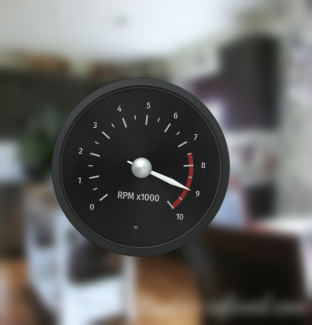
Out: 9000,rpm
